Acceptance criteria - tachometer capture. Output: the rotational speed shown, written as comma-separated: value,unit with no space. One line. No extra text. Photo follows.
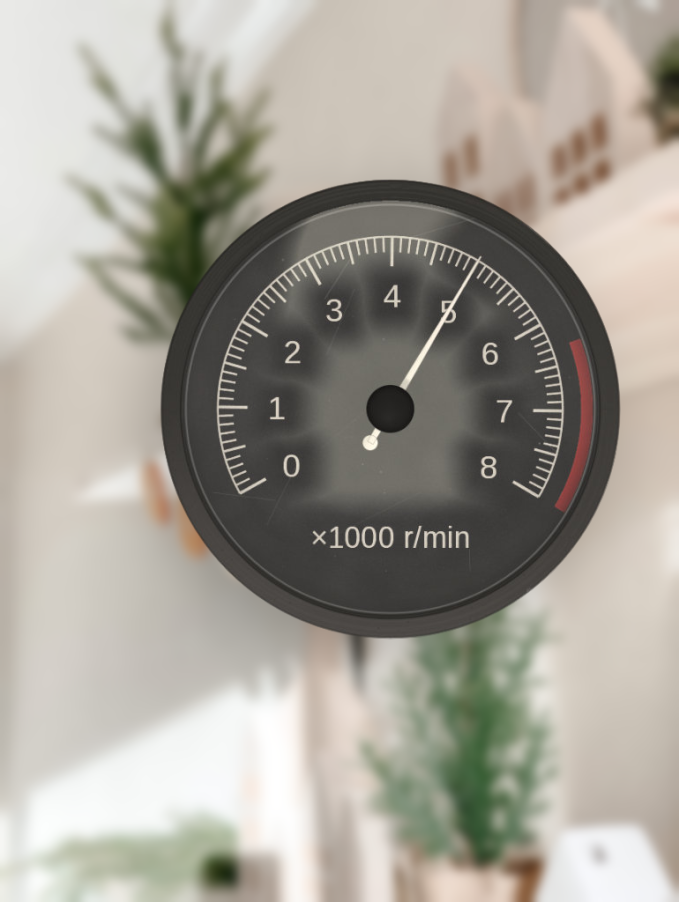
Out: 5000,rpm
